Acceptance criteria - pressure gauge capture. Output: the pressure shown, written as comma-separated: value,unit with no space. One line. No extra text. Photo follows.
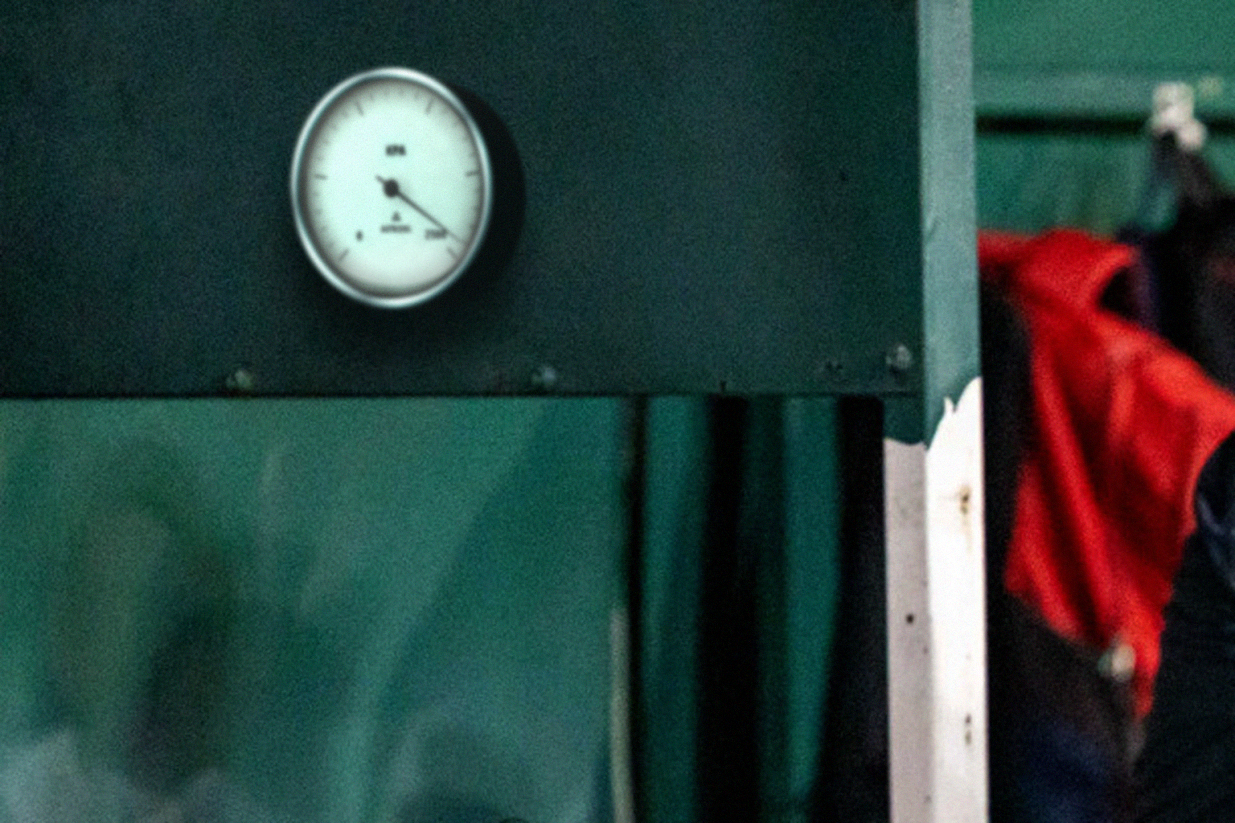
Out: 2400,kPa
